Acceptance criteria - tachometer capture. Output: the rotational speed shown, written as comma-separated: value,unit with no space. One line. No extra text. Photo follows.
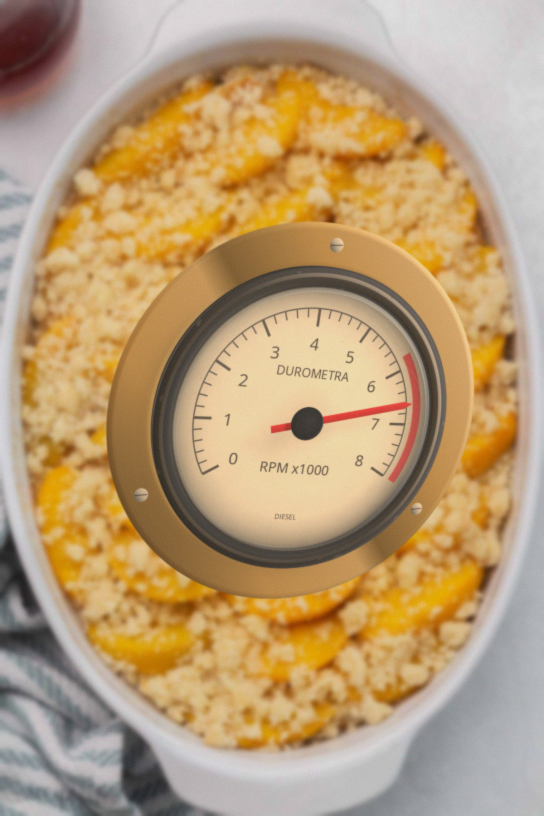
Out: 6600,rpm
